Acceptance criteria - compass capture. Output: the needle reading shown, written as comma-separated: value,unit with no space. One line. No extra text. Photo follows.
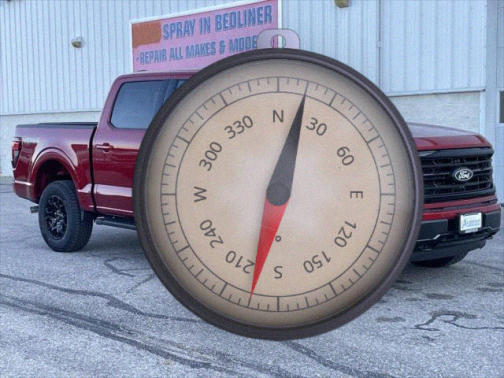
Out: 195,°
